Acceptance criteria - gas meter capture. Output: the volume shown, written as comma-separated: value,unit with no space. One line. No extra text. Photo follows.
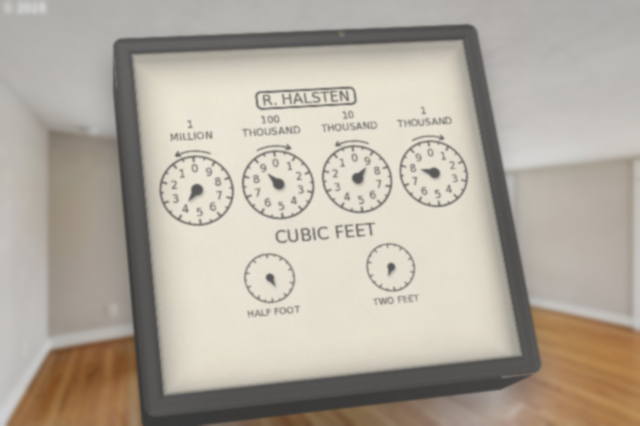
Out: 388800,ft³
